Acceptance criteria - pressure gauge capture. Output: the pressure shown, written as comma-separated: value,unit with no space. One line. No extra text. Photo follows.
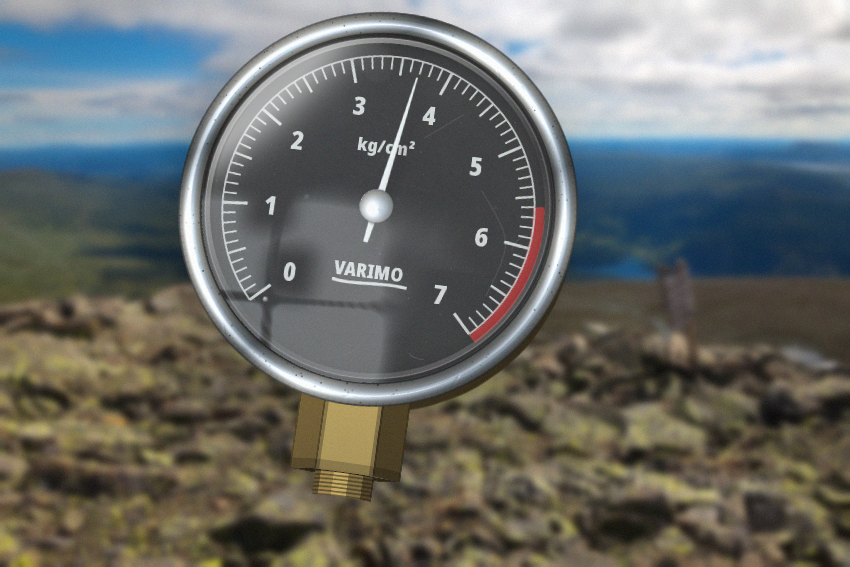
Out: 3.7,kg/cm²
